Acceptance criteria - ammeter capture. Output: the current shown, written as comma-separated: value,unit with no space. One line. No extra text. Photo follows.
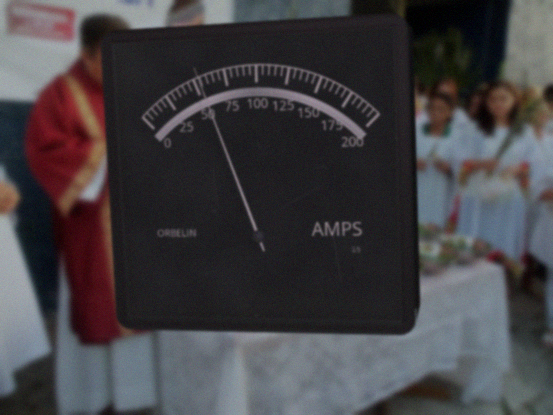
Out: 55,A
